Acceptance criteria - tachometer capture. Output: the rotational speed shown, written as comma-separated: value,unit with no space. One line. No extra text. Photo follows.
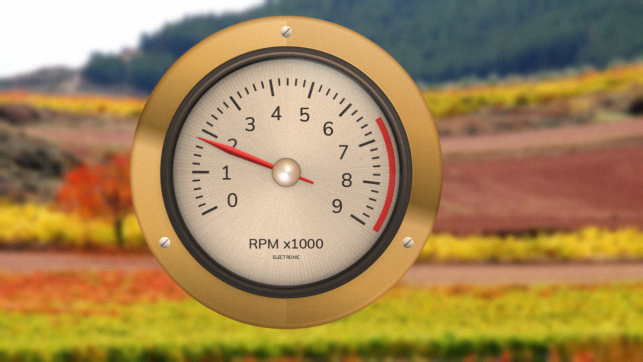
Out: 1800,rpm
